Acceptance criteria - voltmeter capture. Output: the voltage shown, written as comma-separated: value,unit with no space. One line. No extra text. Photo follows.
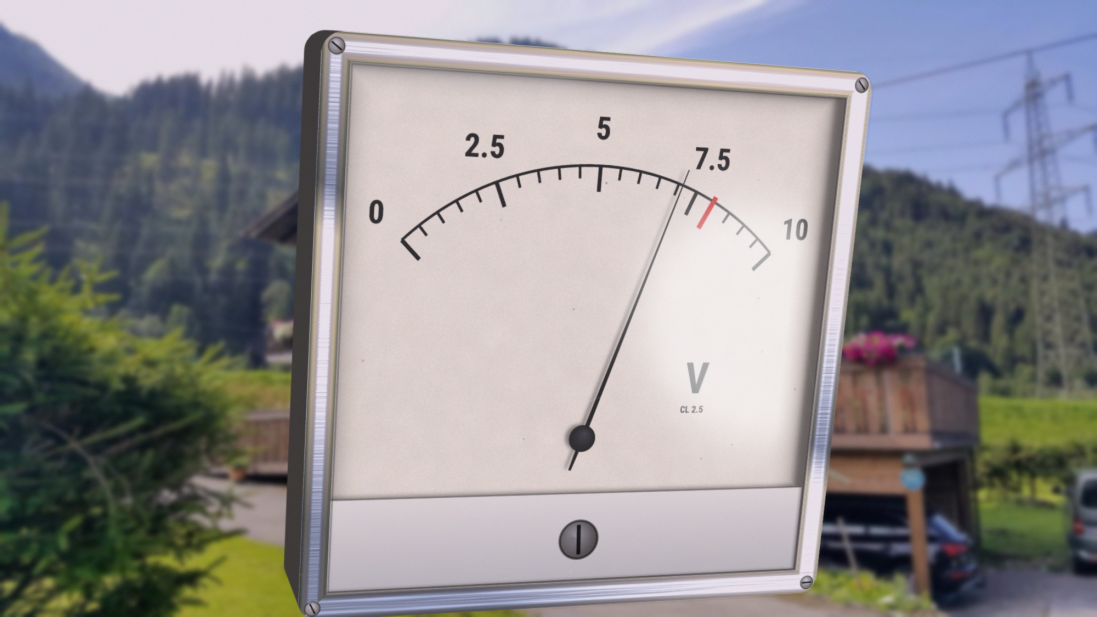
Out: 7,V
